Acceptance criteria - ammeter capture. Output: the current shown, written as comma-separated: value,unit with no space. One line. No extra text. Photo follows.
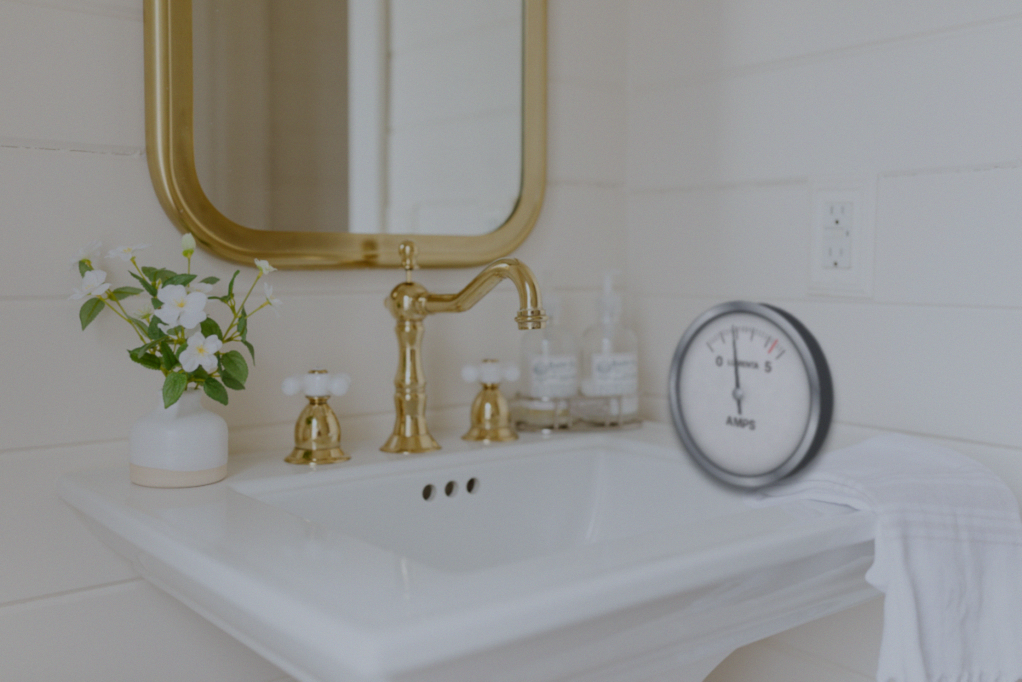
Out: 2,A
